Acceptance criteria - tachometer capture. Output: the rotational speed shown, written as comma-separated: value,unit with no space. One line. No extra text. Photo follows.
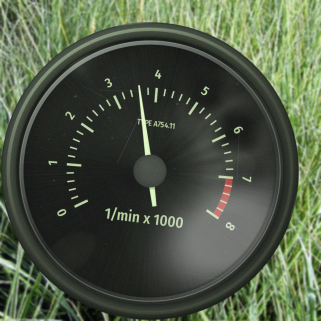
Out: 3600,rpm
